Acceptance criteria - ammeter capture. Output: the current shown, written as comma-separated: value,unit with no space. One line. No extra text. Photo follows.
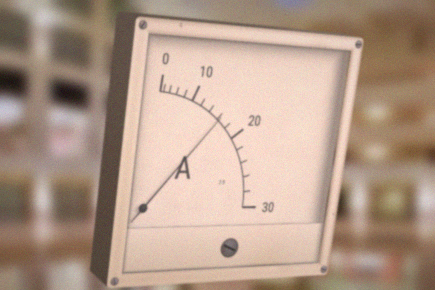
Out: 16,A
